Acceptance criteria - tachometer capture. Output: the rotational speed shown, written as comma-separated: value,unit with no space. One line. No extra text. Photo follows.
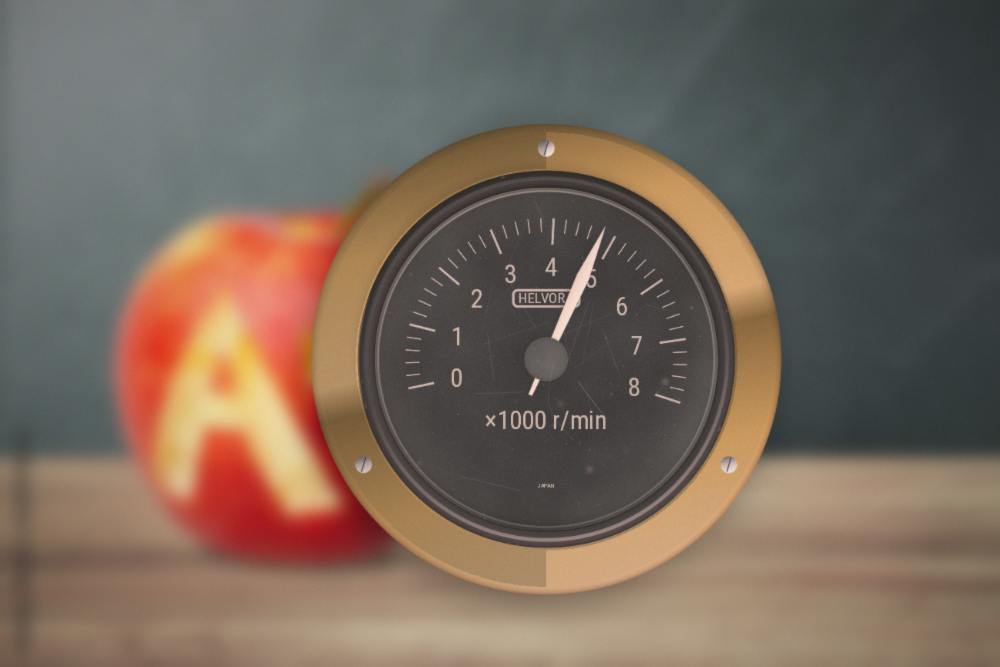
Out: 4800,rpm
